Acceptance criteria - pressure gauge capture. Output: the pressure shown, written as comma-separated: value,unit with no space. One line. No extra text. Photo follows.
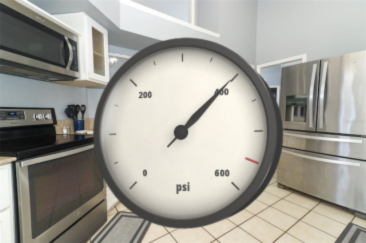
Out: 400,psi
